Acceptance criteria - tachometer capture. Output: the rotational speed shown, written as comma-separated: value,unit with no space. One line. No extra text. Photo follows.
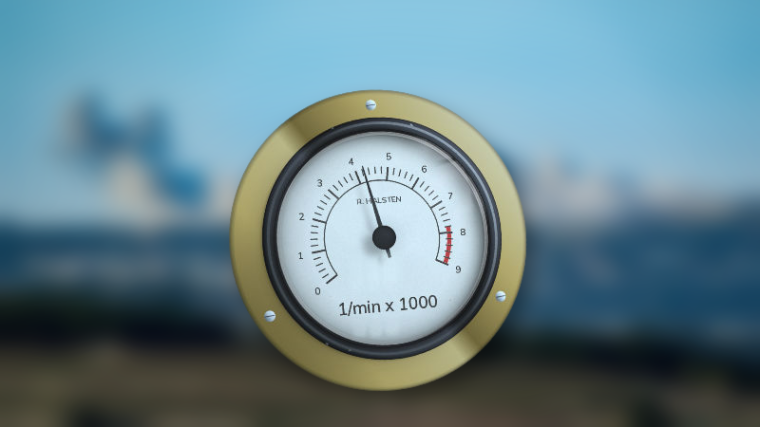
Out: 4200,rpm
